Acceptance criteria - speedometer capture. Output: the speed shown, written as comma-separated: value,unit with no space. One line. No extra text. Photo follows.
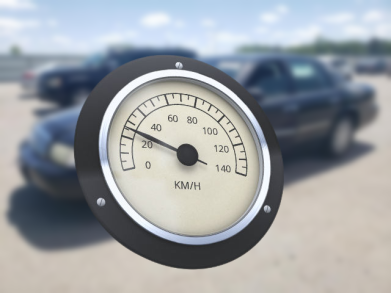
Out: 25,km/h
